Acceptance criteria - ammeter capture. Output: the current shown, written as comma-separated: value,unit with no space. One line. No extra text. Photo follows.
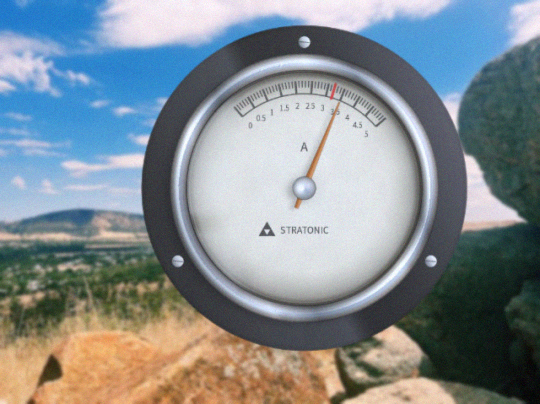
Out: 3.5,A
